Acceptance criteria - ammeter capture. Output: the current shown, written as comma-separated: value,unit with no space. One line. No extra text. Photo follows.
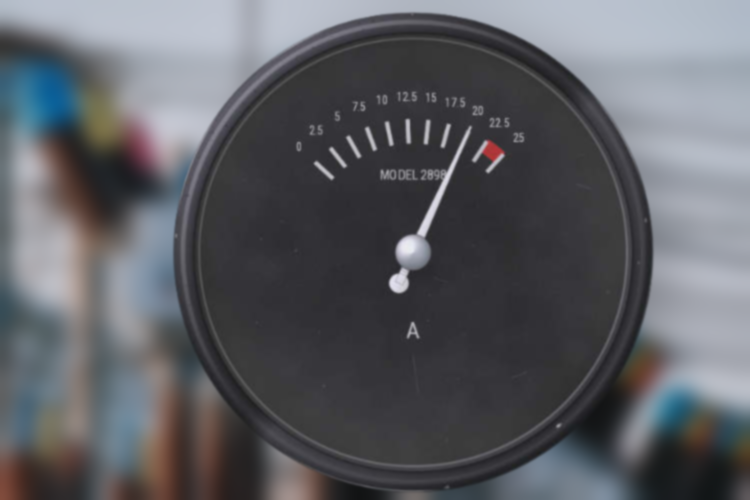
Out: 20,A
